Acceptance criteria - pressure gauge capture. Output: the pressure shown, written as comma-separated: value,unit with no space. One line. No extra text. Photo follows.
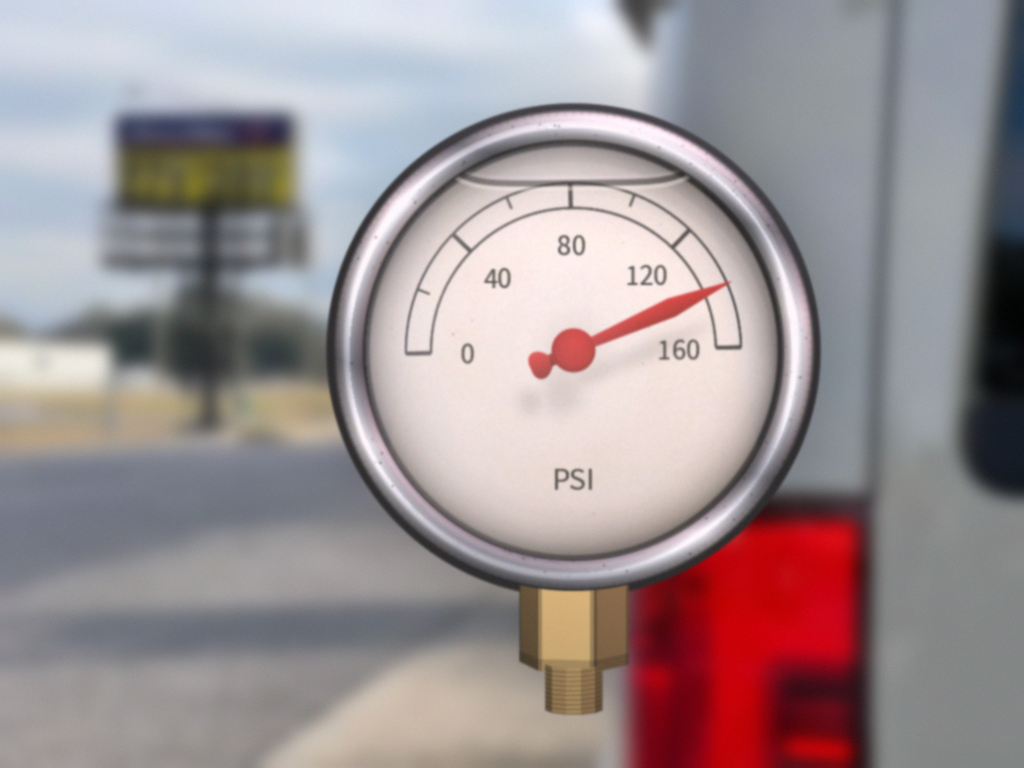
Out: 140,psi
